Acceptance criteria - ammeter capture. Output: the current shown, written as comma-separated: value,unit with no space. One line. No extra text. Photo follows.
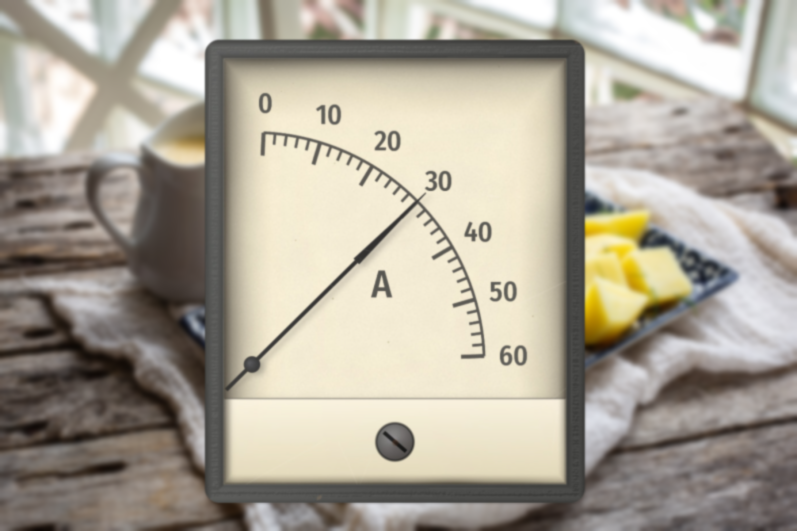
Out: 30,A
